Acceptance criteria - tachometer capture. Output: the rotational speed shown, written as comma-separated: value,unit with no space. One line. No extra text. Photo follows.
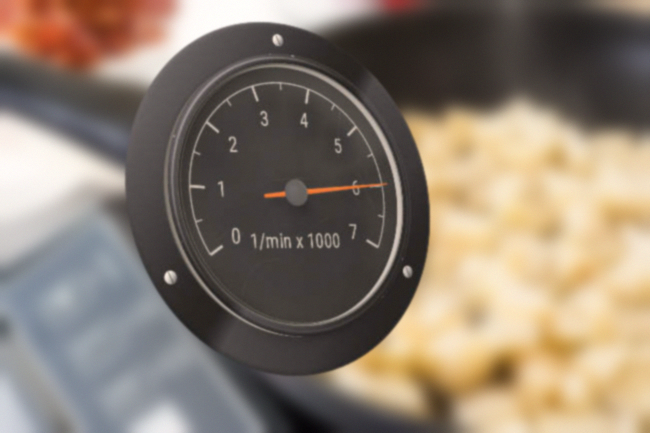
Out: 6000,rpm
